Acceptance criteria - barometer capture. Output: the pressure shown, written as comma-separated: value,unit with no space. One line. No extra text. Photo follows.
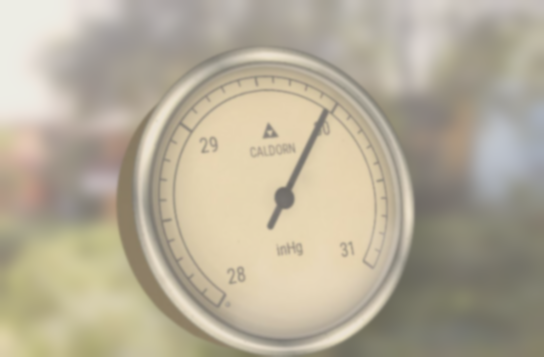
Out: 29.95,inHg
